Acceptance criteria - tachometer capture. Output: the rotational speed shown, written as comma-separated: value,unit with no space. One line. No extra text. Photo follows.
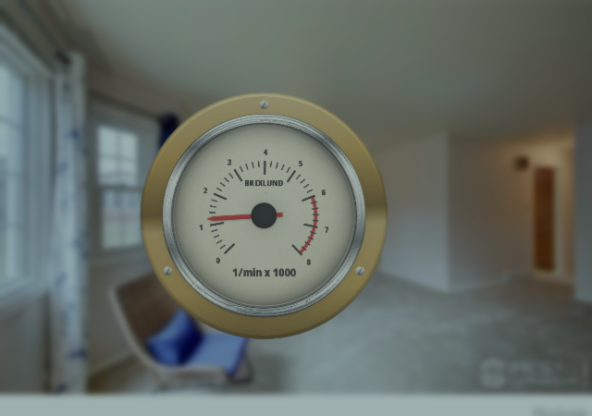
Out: 1200,rpm
